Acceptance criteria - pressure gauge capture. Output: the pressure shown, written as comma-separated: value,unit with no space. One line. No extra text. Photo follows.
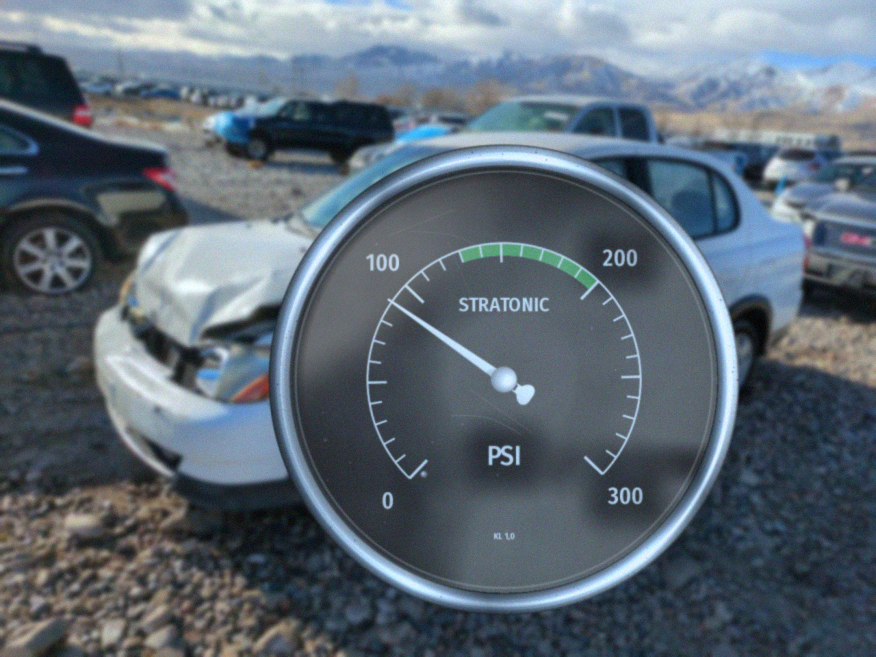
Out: 90,psi
